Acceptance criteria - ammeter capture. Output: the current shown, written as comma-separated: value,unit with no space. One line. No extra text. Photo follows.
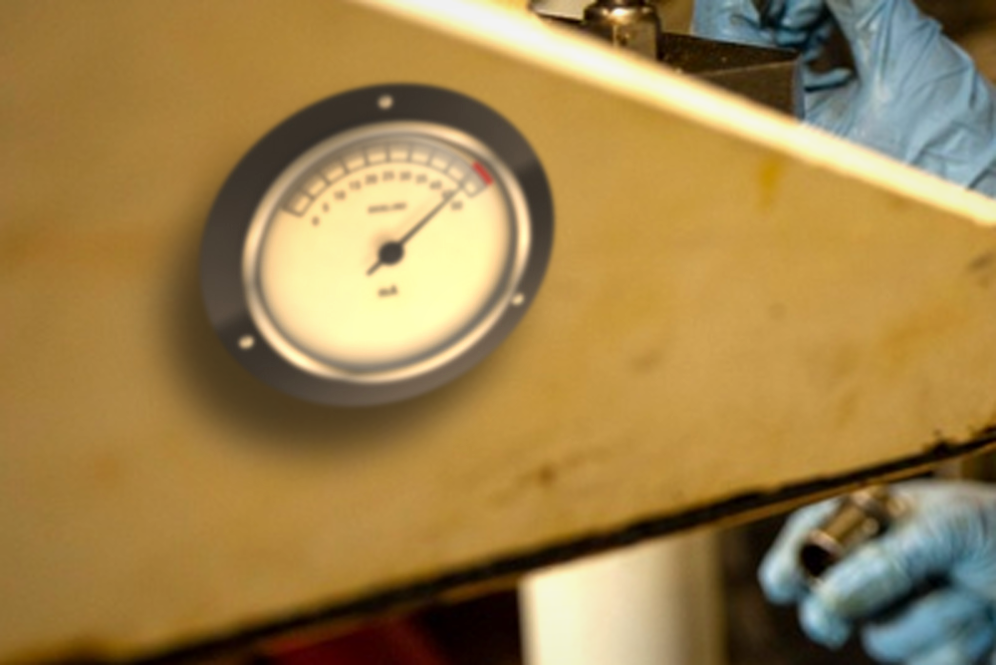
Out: 45,mA
